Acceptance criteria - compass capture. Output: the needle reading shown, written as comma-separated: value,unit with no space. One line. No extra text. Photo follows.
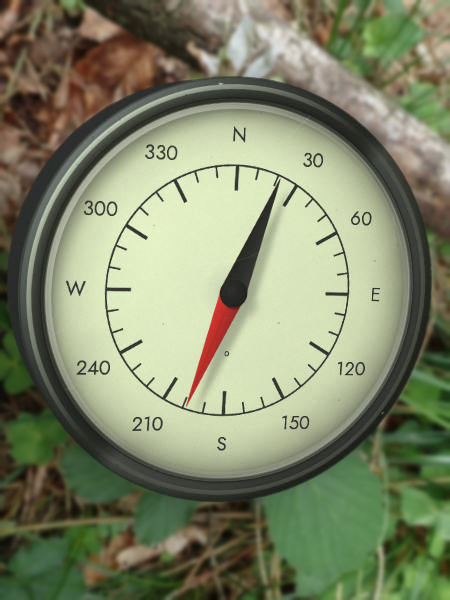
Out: 200,°
